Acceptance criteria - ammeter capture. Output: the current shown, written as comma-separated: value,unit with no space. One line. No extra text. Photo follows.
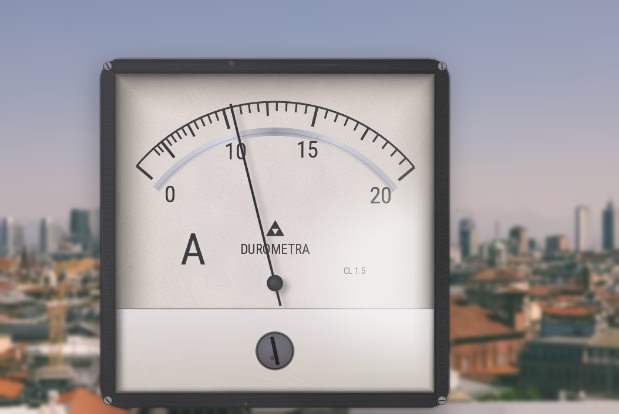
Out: 10.5,A
